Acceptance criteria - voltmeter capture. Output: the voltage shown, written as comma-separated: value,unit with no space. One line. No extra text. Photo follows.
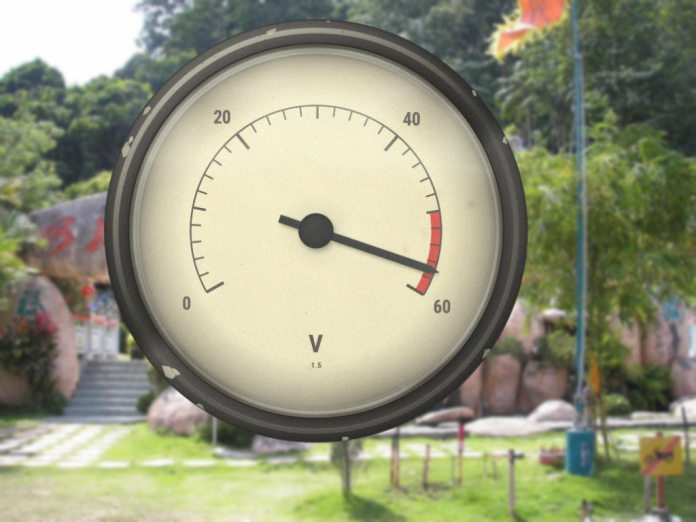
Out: 57,V
